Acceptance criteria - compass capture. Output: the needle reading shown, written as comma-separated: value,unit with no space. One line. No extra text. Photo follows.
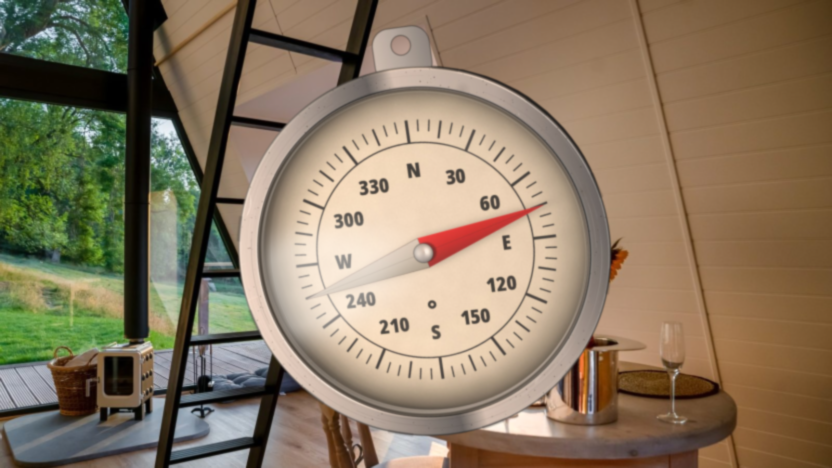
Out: 75,°
